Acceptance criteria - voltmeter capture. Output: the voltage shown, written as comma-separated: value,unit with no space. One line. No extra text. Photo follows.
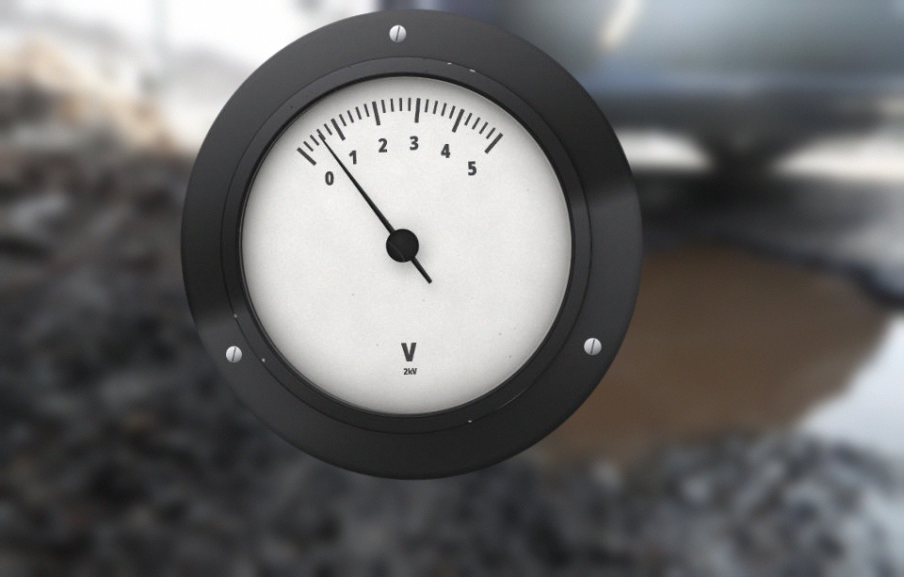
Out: 0.6,V
